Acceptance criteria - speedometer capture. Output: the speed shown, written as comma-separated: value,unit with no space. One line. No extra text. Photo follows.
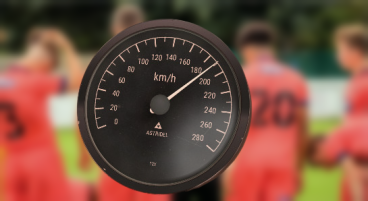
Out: 190,km/h
